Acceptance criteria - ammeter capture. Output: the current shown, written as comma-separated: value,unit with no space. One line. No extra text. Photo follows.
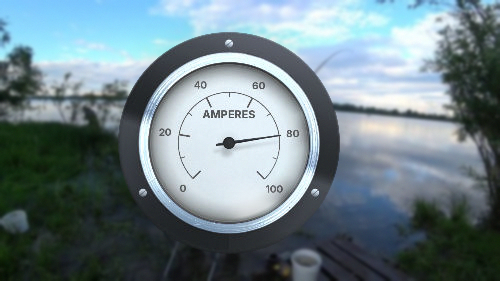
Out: 80,A
